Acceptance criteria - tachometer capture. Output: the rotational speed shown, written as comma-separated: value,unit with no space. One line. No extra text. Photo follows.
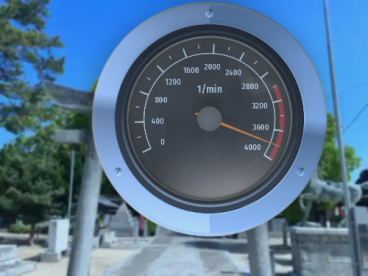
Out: 3800,rpm
